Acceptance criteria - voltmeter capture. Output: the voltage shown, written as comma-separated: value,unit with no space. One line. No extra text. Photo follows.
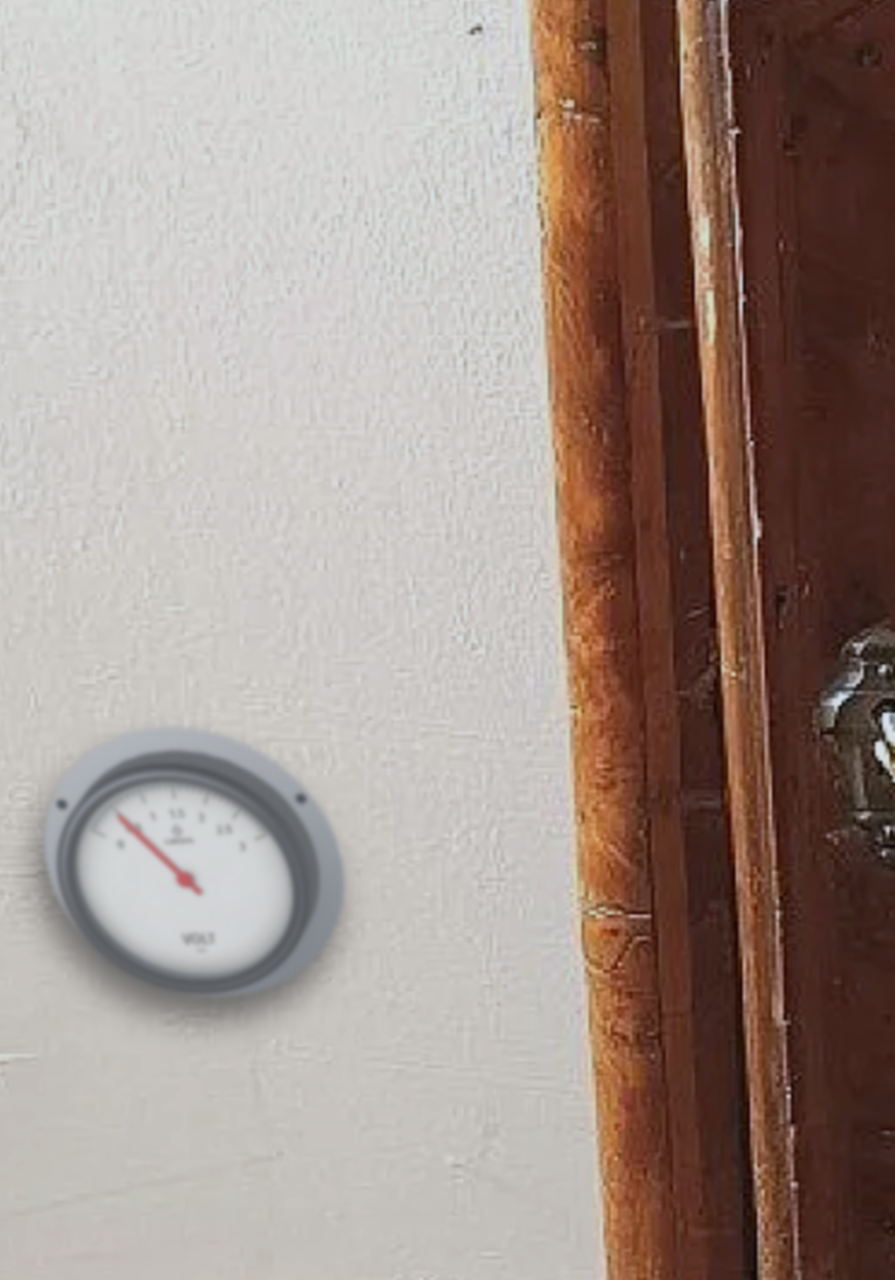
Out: 0.5,V
